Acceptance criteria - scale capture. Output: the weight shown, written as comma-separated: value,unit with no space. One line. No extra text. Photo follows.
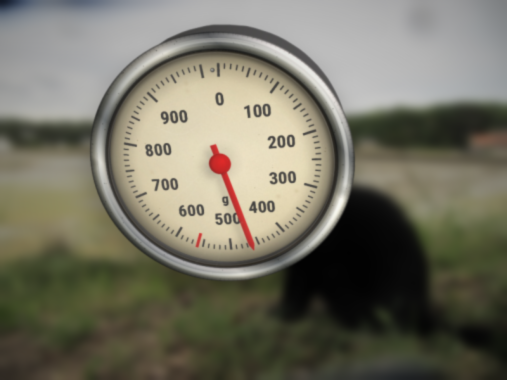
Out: 460,g
